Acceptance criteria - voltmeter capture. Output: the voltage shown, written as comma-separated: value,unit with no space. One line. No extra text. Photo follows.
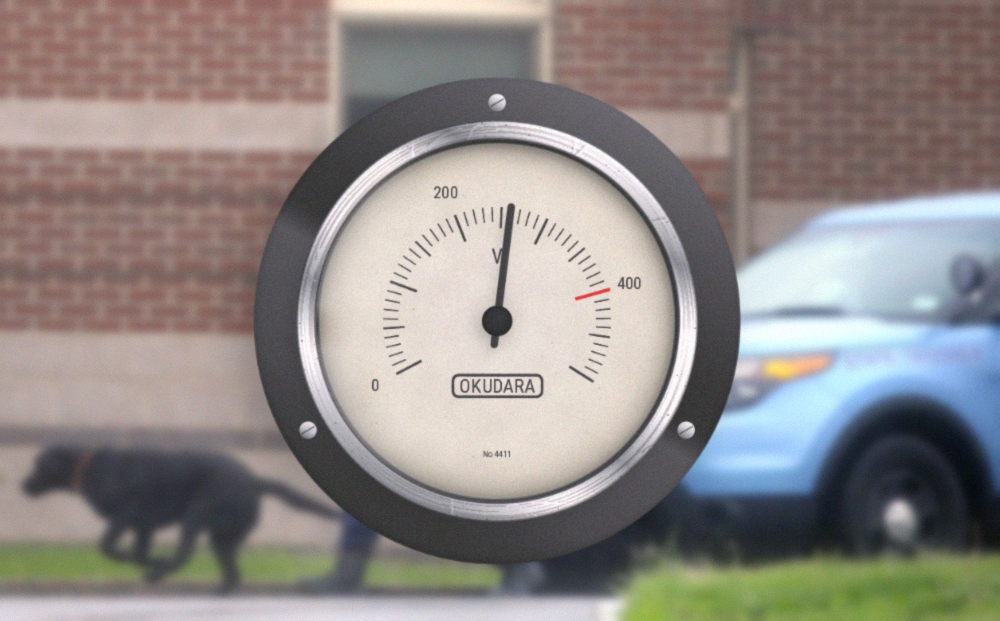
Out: 260,V
